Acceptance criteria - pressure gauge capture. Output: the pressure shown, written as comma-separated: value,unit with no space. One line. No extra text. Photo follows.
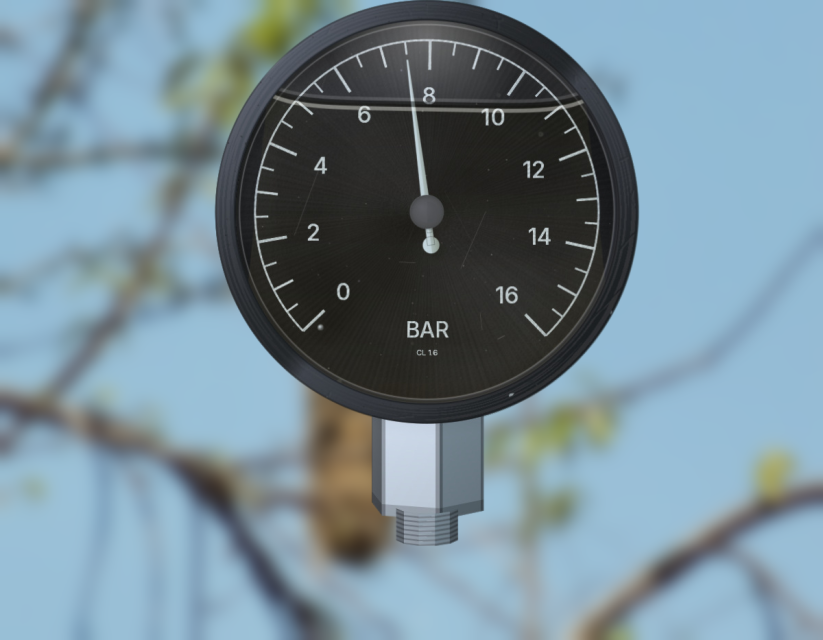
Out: 7.5,bar
